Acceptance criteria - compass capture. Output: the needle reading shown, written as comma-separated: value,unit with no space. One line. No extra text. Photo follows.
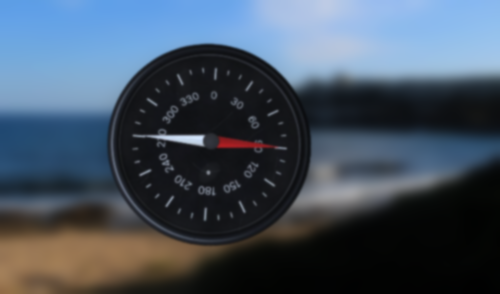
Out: 90,°
